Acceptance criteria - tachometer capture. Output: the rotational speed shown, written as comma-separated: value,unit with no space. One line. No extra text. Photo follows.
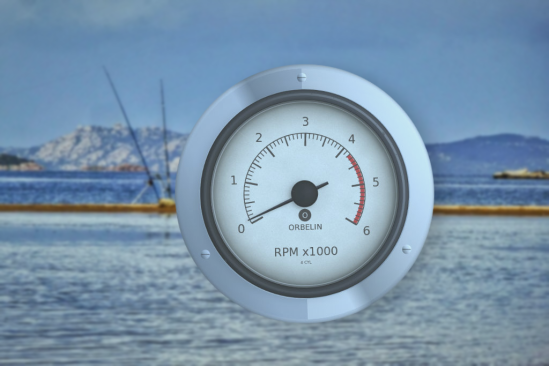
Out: 100,rpm
